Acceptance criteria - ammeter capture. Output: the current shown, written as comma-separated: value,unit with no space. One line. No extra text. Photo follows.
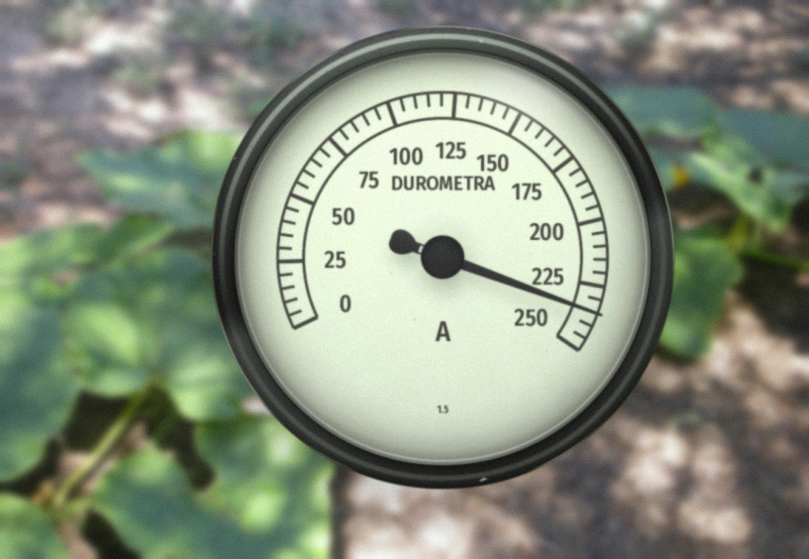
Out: 235,A
